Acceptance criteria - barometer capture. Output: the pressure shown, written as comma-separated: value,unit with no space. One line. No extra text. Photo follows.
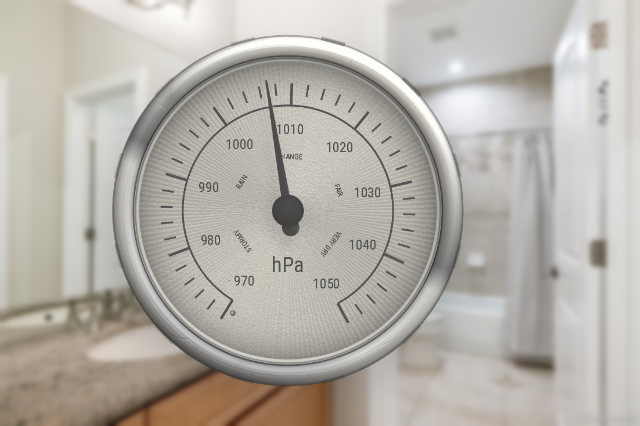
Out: 1007,hPa
